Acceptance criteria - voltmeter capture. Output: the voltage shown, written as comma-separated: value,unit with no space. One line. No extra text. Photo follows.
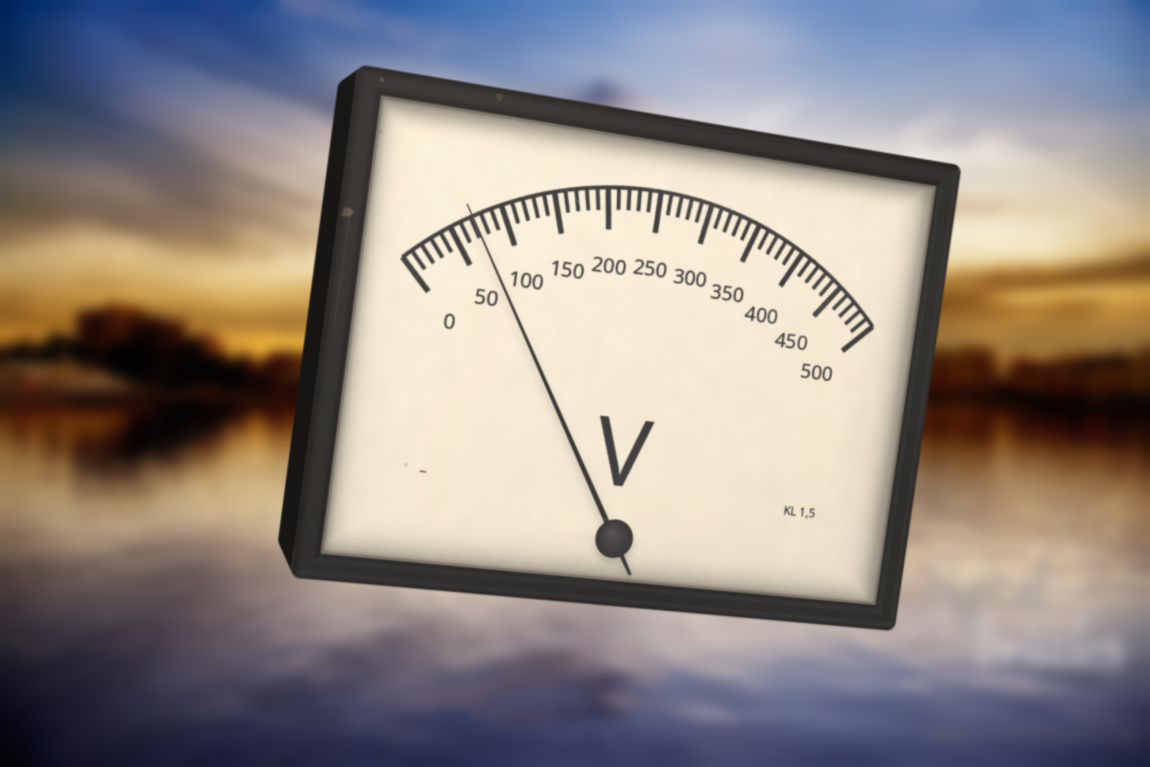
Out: 70,V
